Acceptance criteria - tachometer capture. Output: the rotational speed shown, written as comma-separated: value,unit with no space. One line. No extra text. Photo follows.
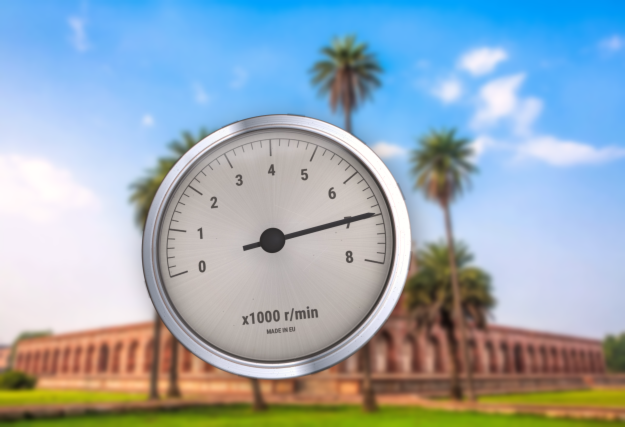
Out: 7000,rpm
